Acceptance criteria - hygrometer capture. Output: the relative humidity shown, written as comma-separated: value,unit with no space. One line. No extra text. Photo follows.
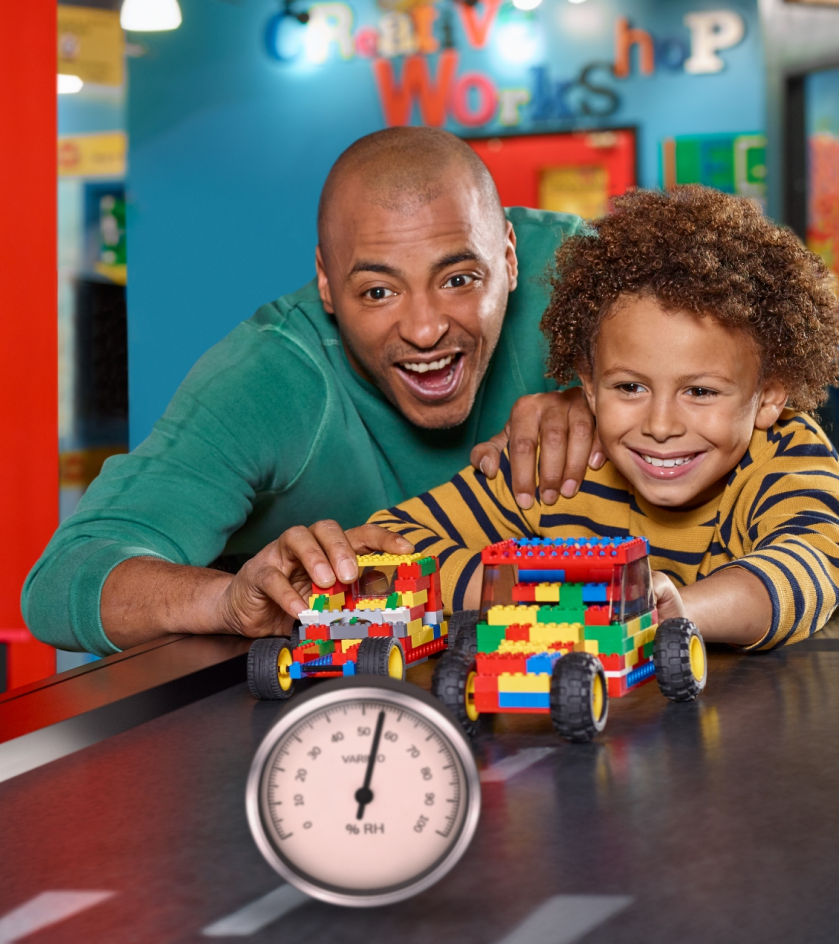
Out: 55,%
